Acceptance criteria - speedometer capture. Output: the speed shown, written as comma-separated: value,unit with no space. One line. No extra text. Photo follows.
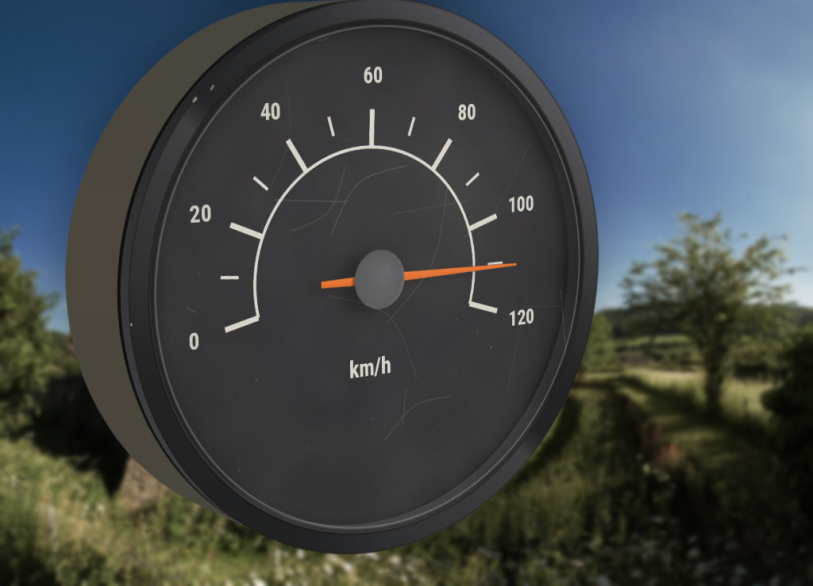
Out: 110,km/h
